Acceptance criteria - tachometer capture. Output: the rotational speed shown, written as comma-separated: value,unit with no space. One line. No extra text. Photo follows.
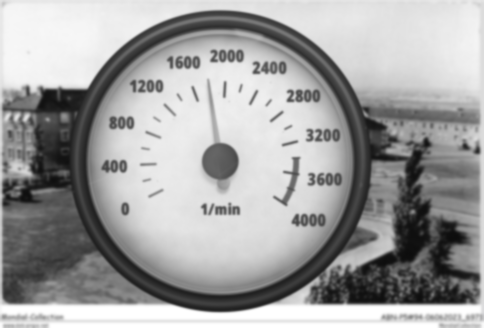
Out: 1800,rpm
